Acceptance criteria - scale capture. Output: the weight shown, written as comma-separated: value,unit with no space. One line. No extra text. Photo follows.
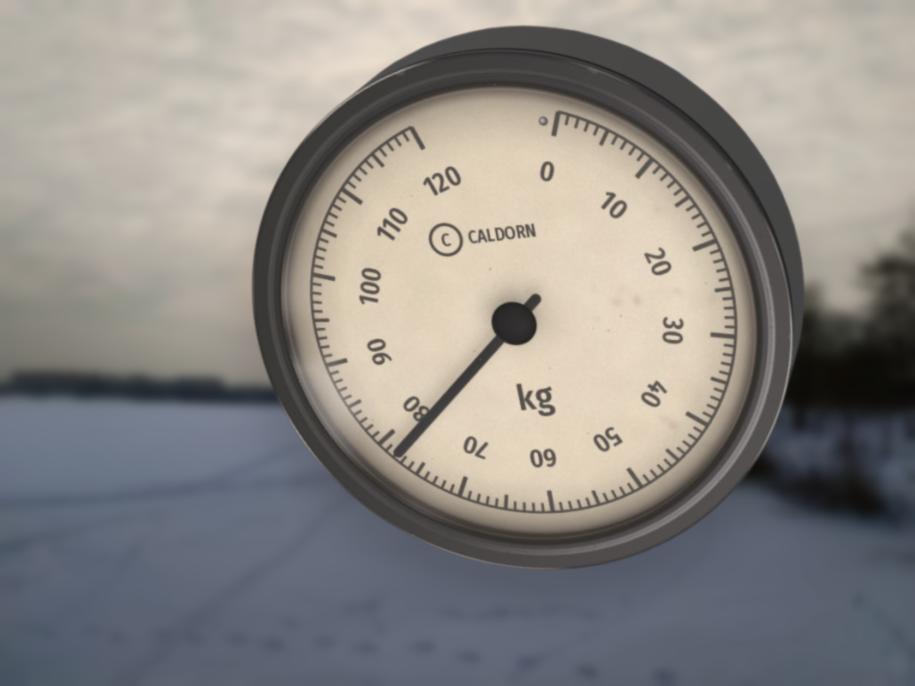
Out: 78,kg
